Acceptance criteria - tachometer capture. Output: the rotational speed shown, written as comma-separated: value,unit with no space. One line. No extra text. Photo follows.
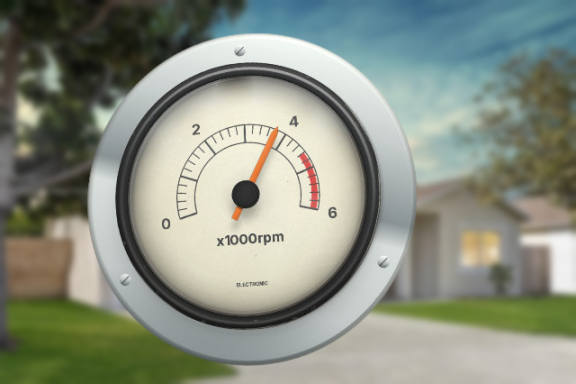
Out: 3800,rpm
